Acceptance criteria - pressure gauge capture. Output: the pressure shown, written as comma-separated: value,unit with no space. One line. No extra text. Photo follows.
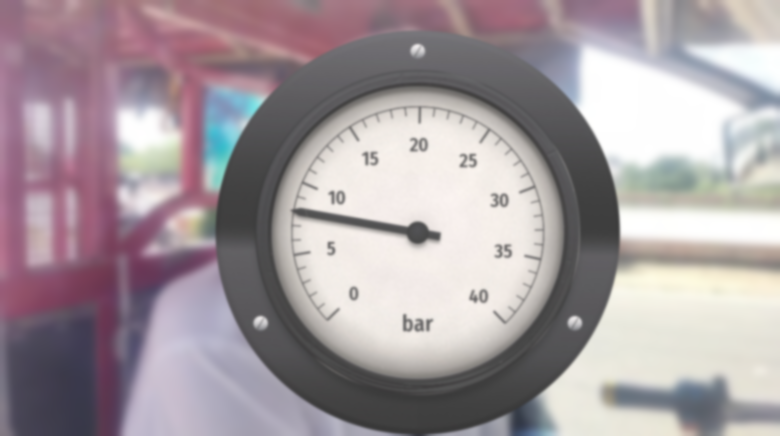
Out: 8,bar
